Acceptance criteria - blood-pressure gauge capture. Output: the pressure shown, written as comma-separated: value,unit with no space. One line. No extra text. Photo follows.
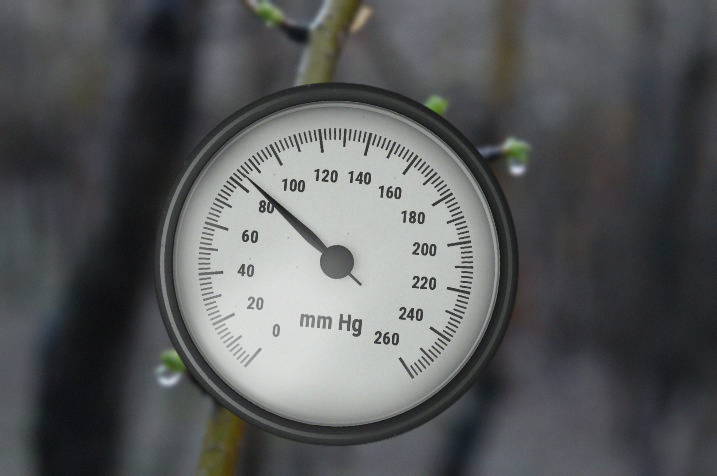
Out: 84,mmHg
